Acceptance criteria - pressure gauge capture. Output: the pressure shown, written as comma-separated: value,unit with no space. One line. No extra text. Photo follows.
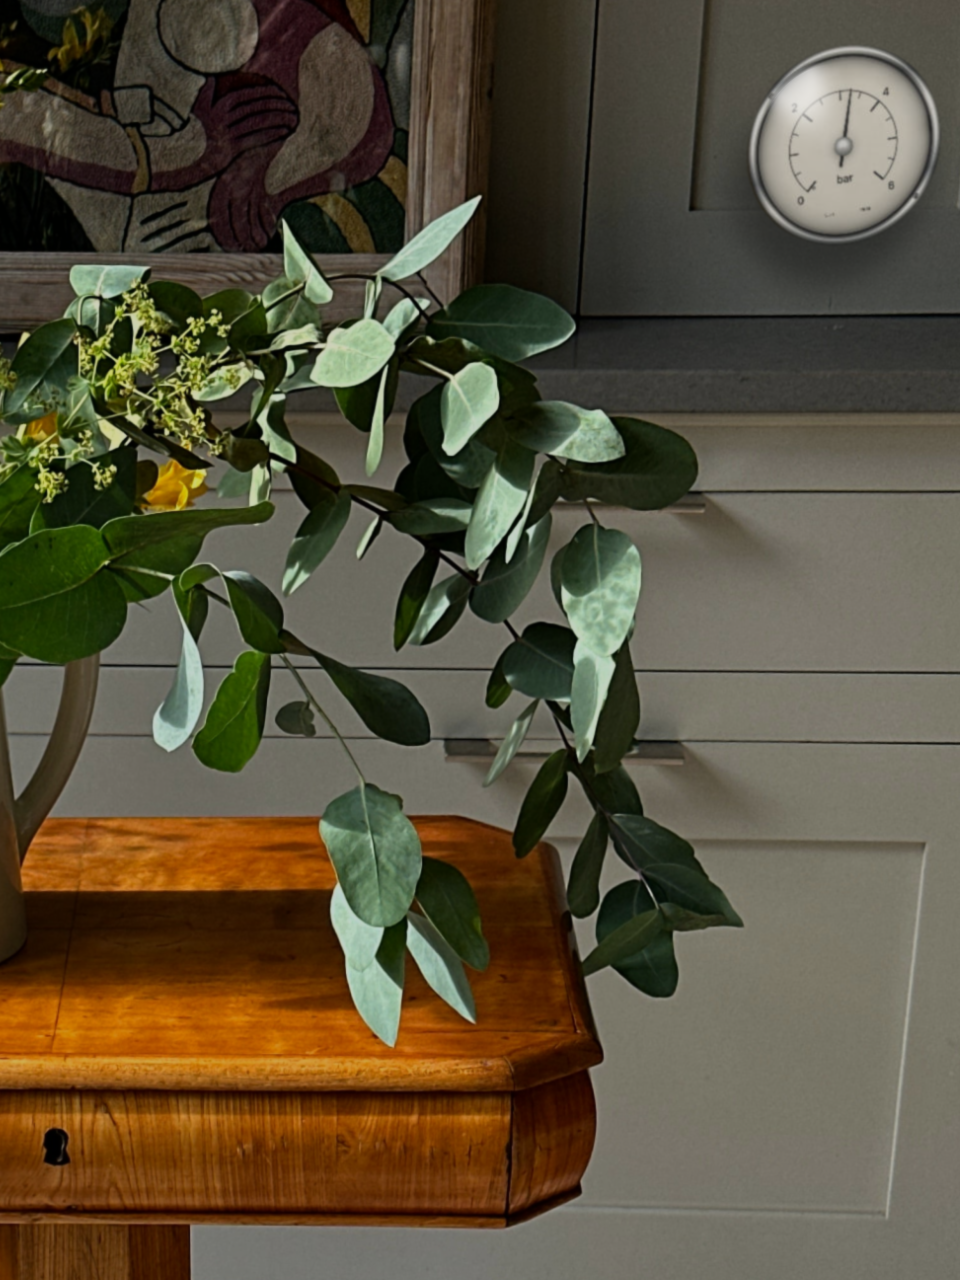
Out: 3.25,bar
